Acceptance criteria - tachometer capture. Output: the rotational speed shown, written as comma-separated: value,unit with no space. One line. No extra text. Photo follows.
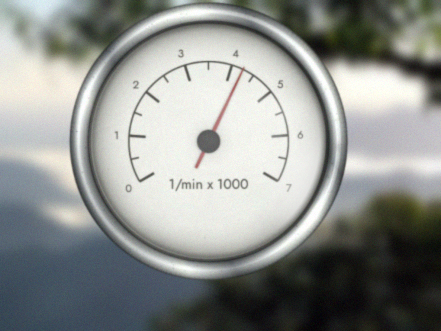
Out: 4250,rpm
